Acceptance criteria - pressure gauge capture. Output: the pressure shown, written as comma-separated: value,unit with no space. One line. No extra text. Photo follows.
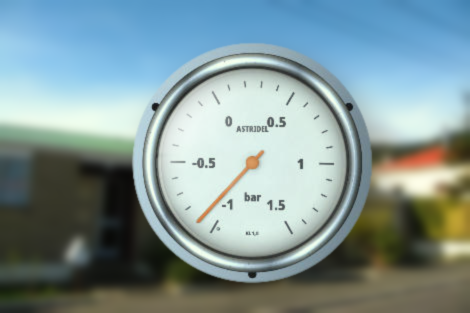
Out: -0.9,bar
